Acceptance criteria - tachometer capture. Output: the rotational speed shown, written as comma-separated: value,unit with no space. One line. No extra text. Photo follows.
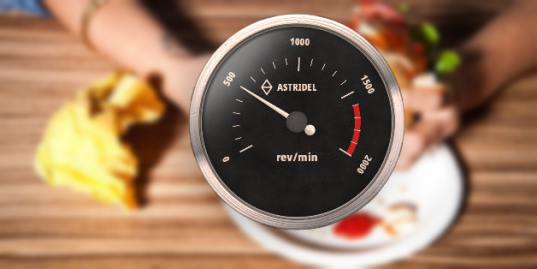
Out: 500,rpm
